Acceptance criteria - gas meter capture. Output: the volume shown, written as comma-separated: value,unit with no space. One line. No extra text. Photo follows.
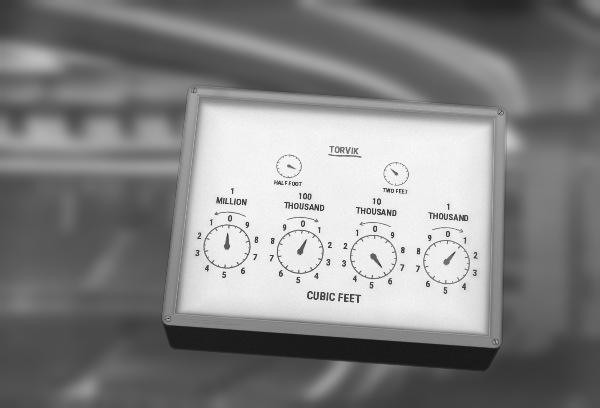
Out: 6100,ft³
